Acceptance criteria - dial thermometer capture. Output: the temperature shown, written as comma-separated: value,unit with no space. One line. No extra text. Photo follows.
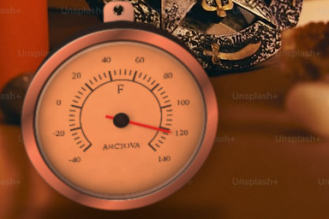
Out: 120,°F
